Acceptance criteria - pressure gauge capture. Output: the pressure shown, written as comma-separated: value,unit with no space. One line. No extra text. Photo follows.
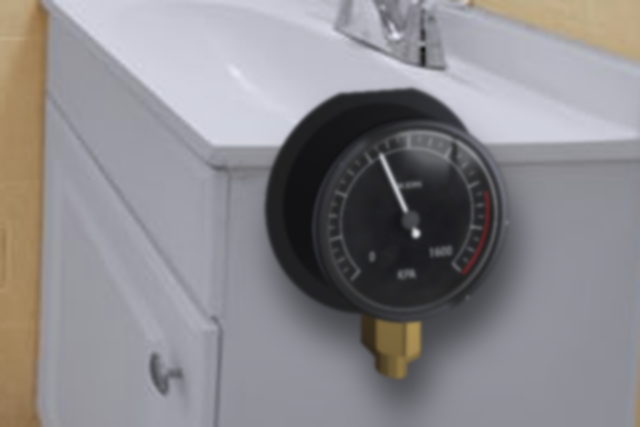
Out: 650,kPa
